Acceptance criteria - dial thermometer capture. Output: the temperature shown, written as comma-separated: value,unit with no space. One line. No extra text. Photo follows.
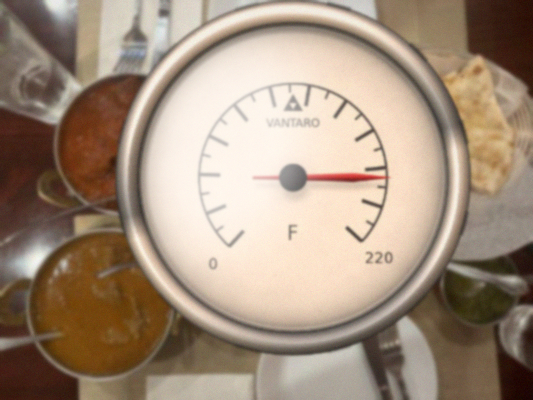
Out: 185,°F
